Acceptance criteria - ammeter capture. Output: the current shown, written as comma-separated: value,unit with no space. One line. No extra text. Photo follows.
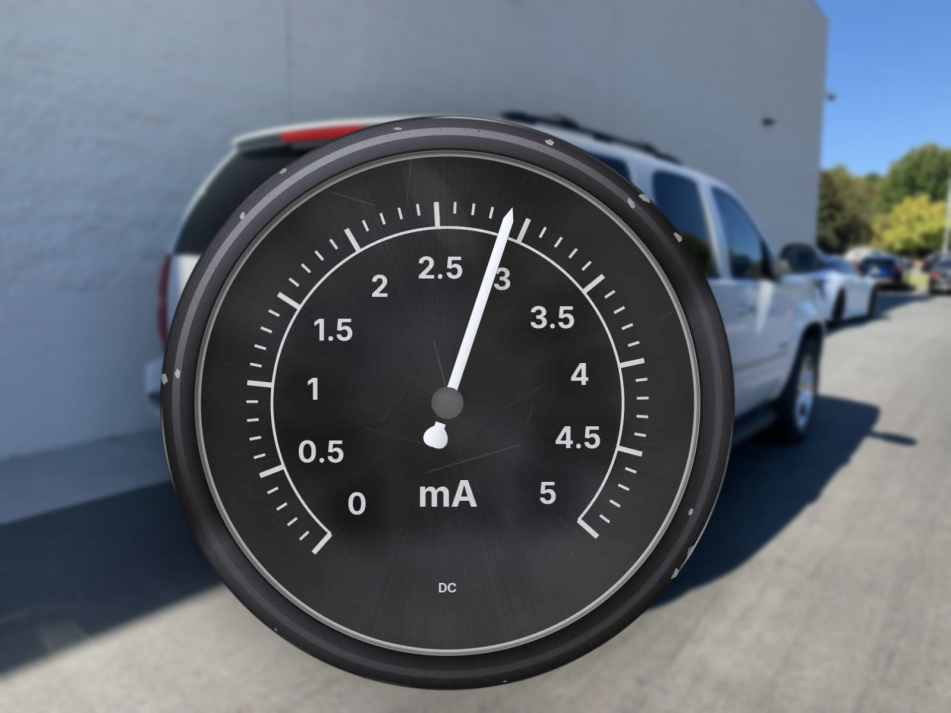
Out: 2.9,mA
